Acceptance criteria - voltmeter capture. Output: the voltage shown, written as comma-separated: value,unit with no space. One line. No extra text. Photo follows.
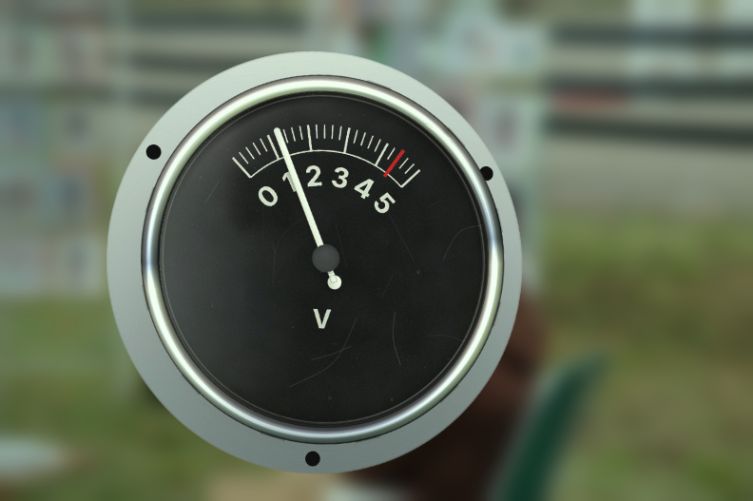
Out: 1.2,V
